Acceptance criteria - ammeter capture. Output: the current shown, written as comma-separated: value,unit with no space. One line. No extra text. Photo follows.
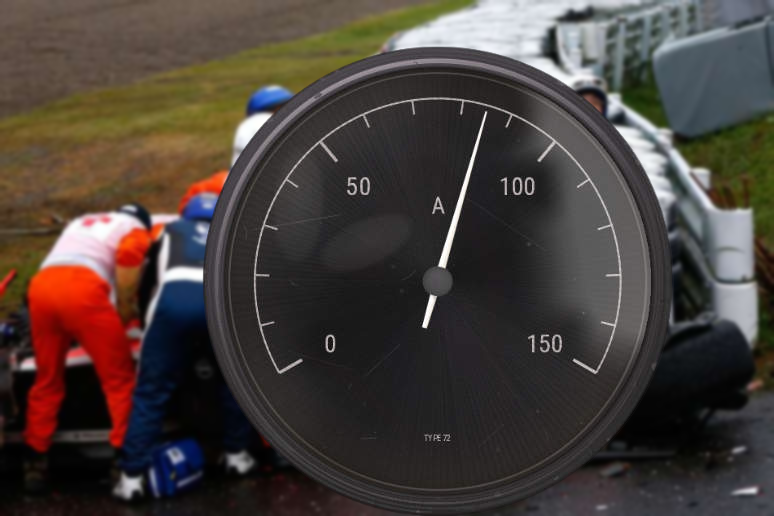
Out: 85,A
